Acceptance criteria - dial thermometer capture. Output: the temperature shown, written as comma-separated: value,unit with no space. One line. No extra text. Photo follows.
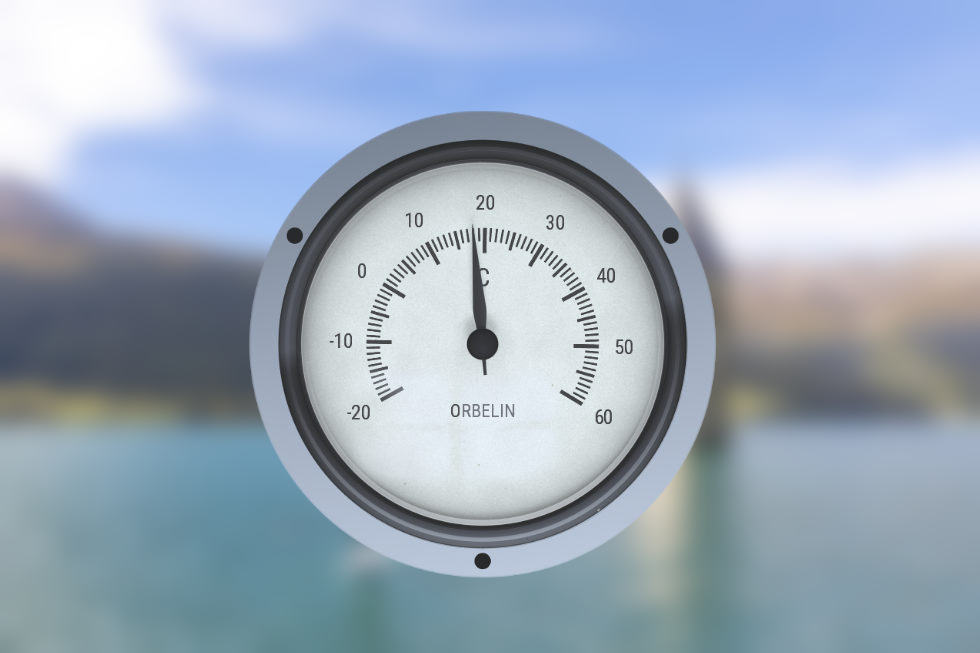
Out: 18,°C
